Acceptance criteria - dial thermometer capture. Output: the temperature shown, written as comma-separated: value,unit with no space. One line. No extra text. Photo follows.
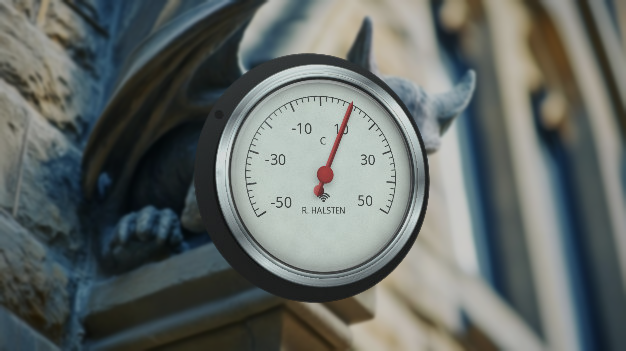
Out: 10,°C
